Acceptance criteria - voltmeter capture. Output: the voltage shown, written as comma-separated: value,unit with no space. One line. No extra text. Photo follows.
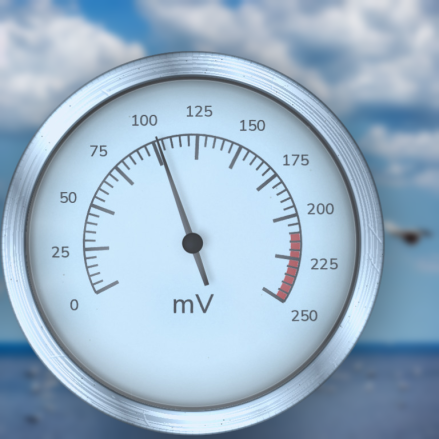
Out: 102.5,mV
